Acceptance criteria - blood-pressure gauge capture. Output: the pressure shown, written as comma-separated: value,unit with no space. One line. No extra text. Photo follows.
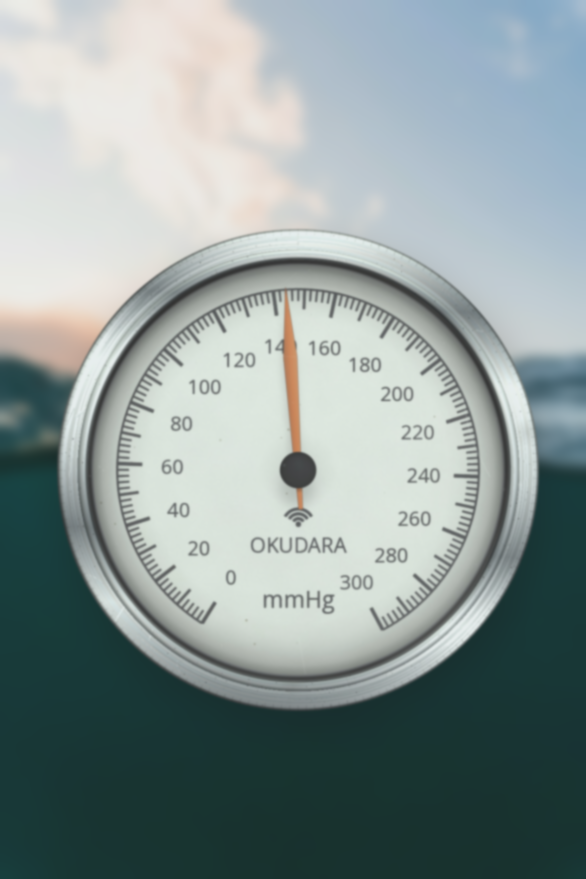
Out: 144,mmHg
